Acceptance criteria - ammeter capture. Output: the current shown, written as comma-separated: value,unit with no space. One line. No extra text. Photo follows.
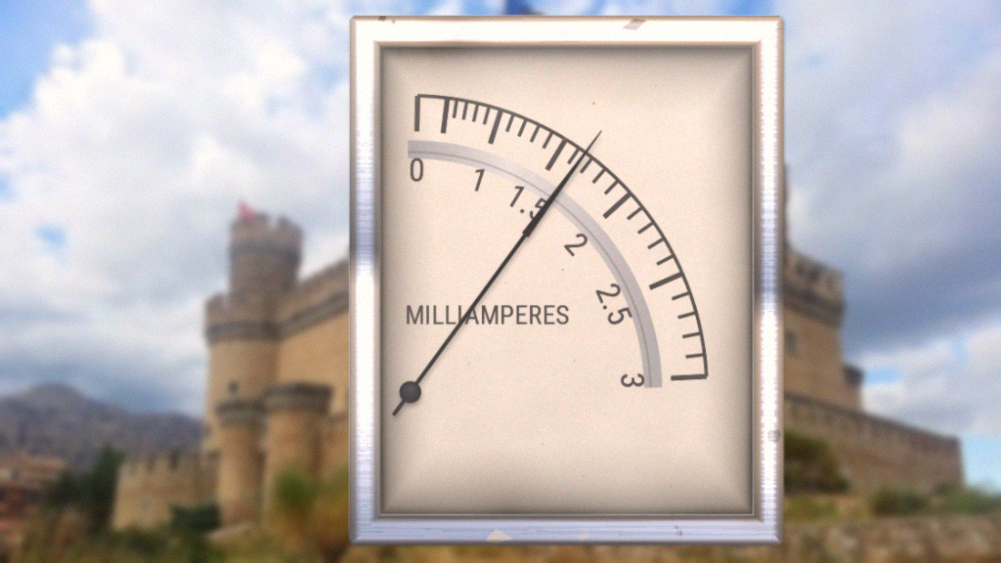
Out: 1.65,mA
